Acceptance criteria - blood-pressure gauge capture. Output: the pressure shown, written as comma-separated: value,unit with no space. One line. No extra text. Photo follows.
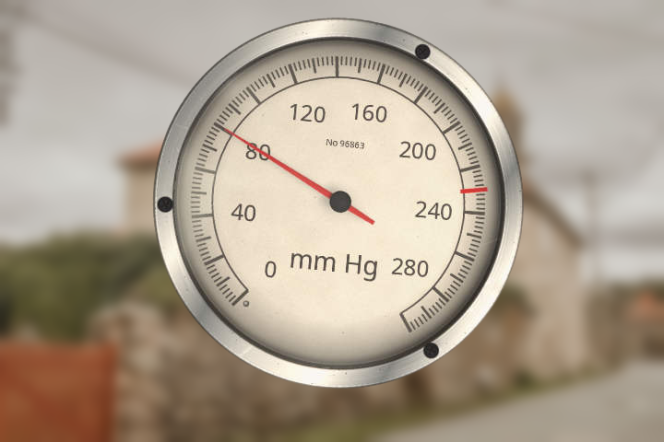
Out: 80,mmHg
